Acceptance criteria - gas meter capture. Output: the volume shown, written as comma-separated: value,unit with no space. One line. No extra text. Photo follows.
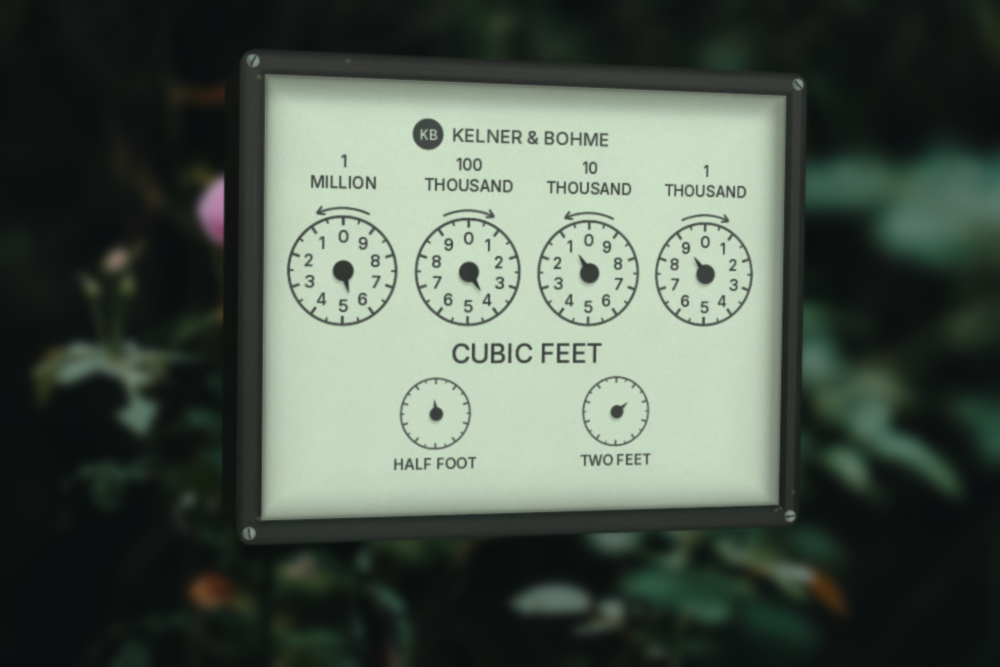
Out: 540900,ft³
